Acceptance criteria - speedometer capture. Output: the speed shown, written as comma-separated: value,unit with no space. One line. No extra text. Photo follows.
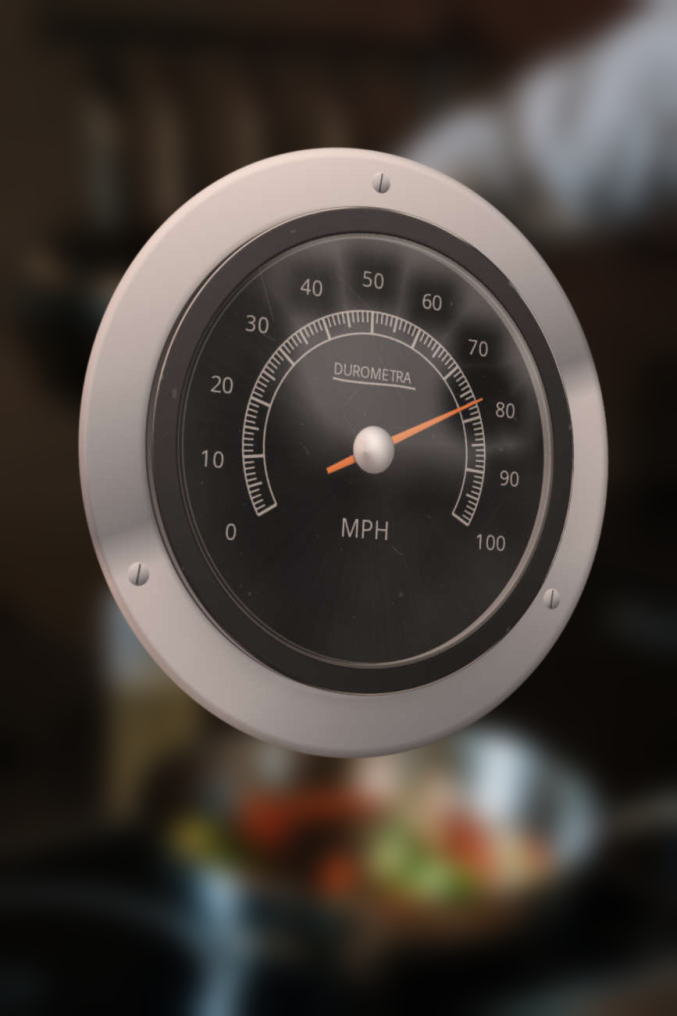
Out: 77,mph
